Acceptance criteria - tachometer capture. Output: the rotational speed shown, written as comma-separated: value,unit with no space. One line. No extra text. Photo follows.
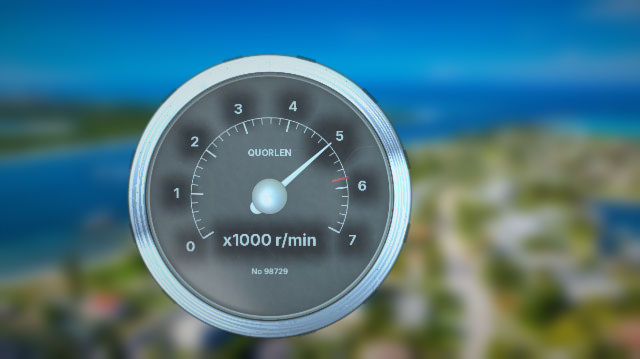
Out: 5000,rpm
